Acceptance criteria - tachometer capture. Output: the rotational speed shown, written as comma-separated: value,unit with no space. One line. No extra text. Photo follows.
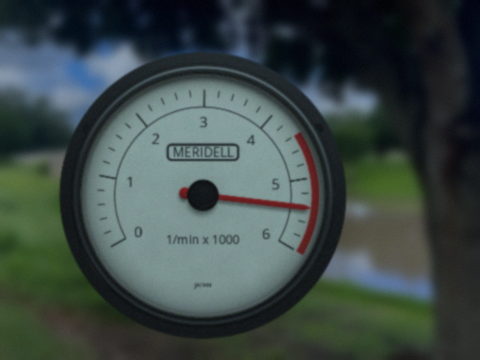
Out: 5400,rpm
